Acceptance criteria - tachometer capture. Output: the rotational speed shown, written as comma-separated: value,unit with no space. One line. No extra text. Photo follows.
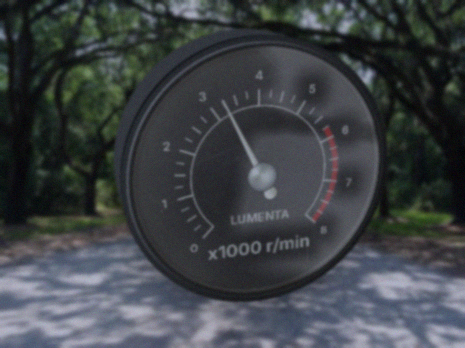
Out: 3250,rpm
